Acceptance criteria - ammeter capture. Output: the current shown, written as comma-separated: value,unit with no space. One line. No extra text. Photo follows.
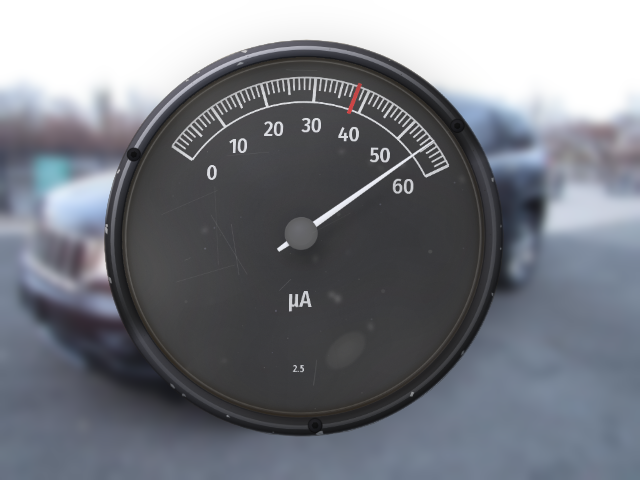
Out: 55,µA
